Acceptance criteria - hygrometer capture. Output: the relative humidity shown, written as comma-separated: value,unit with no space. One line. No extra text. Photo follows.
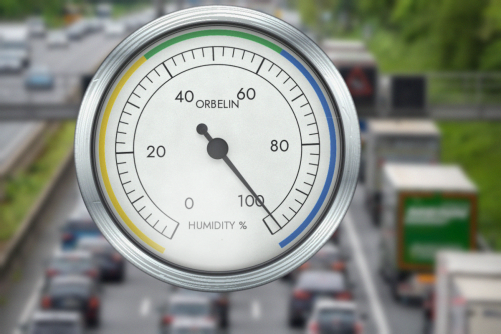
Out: 98,%
